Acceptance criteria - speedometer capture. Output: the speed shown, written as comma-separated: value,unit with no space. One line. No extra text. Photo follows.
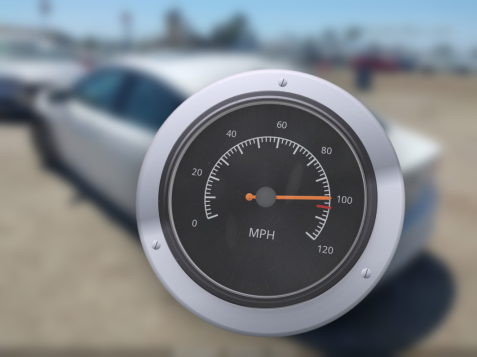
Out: 100,mph
